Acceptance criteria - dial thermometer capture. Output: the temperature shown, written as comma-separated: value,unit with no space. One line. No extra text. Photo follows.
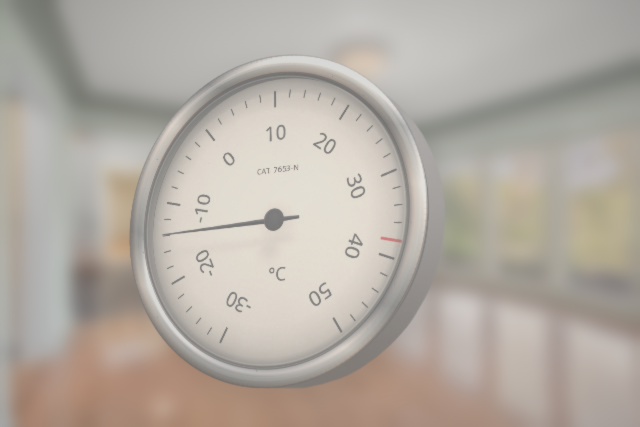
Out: -14,°C
